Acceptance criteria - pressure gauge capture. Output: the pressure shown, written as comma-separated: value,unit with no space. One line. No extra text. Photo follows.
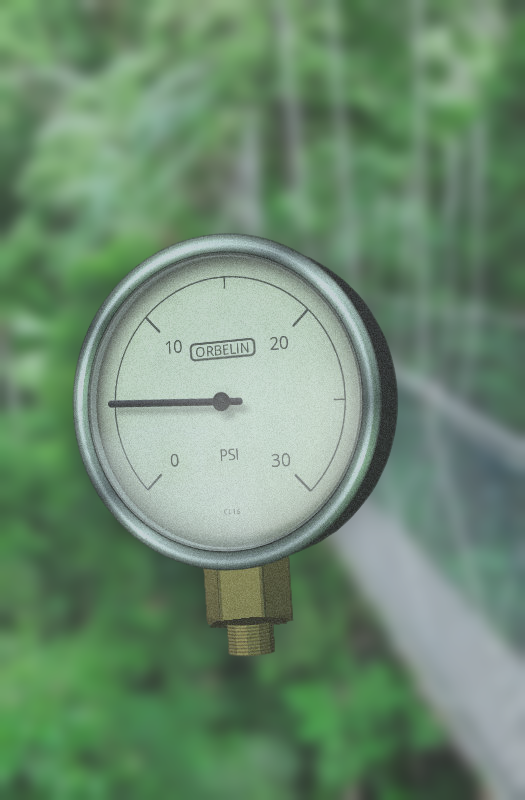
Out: 5,psi
